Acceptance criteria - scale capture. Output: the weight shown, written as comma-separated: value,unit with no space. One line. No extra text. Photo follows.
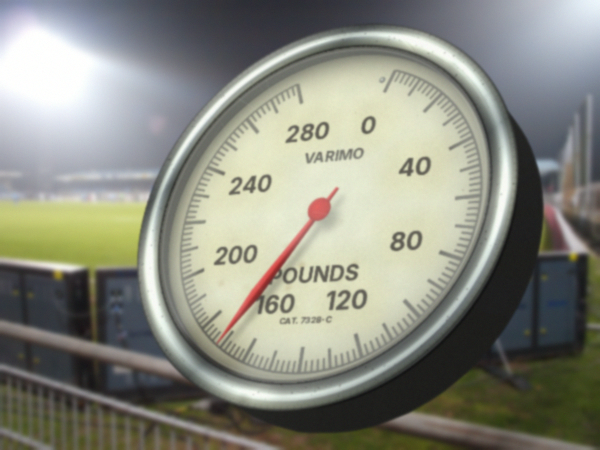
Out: 170,lb
